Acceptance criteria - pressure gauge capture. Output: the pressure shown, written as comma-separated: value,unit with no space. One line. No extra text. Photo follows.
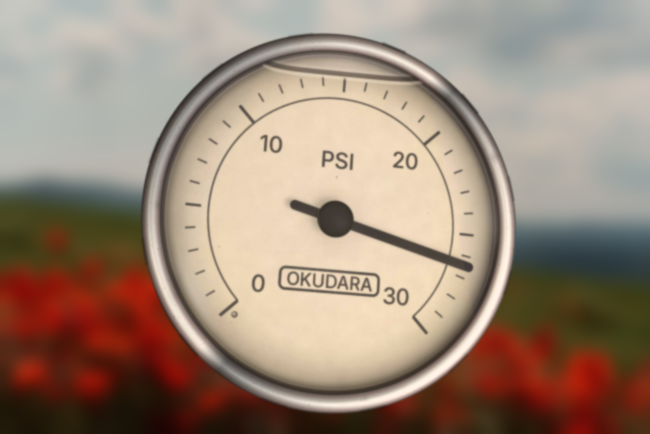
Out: 26.5,psi
